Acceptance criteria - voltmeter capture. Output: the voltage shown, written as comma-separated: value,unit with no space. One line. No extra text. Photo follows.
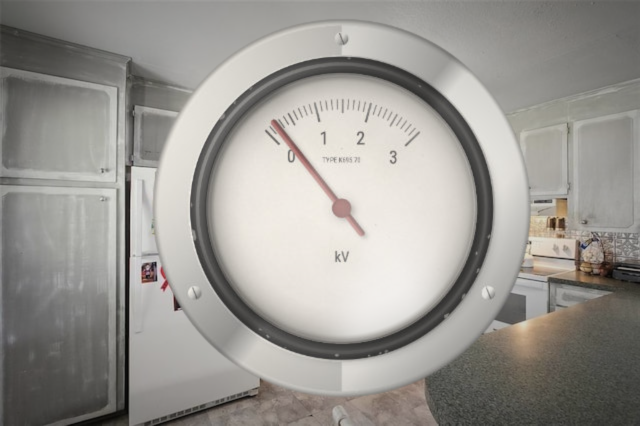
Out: 0.2,kV
